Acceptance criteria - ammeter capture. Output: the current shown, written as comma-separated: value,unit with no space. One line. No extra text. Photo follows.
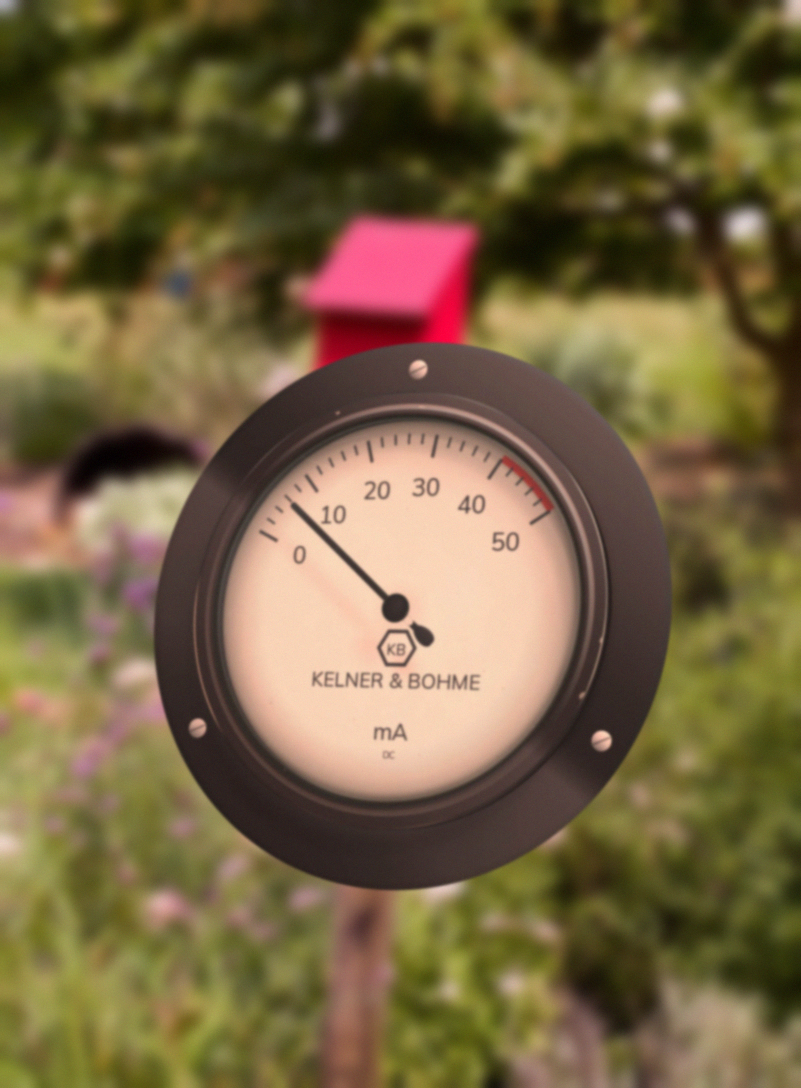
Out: 6,mA
